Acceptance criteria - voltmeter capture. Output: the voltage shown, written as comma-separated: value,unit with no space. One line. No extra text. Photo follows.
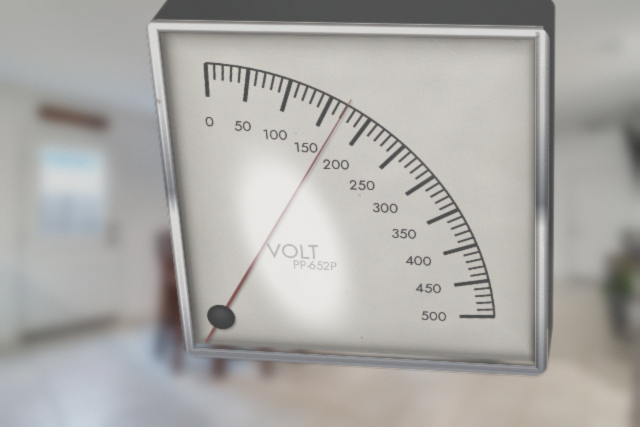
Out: 170,V
